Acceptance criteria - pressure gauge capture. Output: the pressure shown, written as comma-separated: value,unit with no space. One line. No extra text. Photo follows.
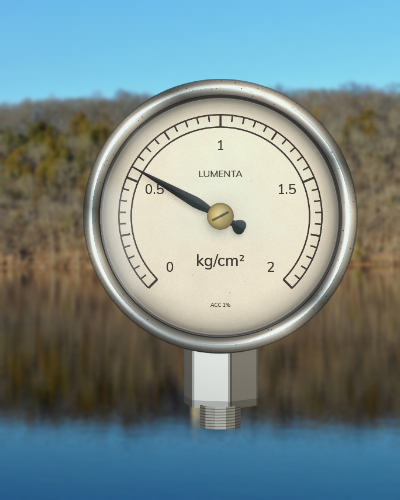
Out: 0.55,kg/cm²
